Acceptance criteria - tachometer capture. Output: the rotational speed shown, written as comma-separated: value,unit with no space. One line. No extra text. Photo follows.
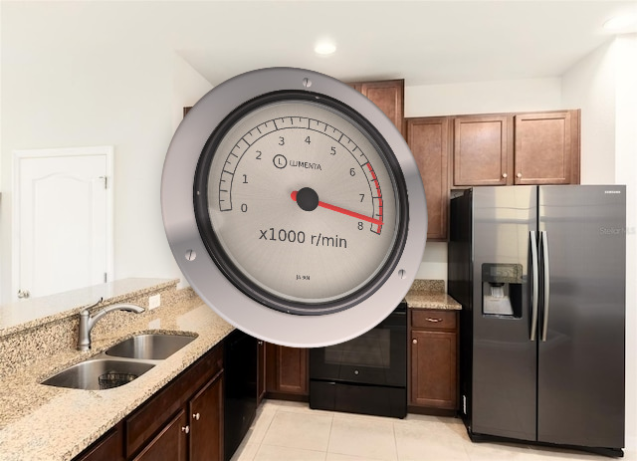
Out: 7750,rpm
